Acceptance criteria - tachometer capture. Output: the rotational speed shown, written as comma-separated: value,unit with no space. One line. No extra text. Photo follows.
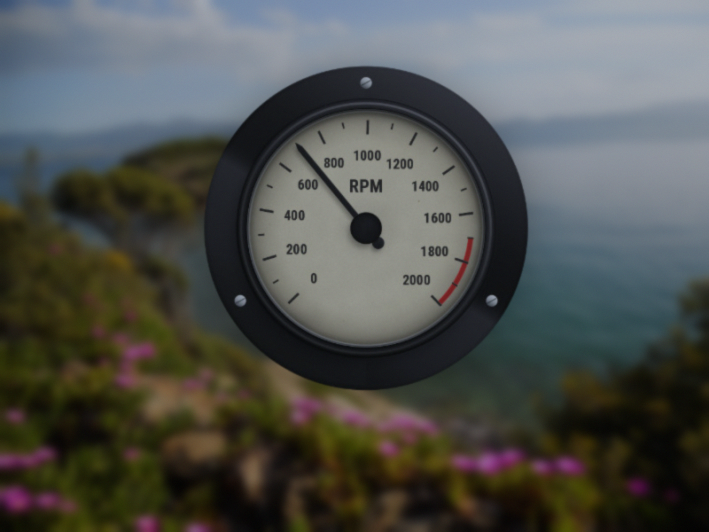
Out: 700,rpm
